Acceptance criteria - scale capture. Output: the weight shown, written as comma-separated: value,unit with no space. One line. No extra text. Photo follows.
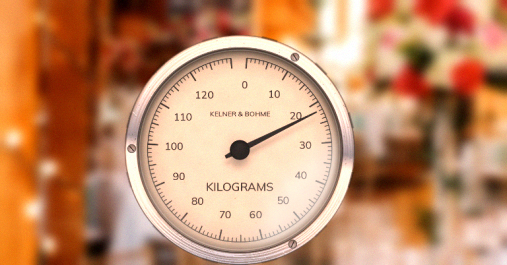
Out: 22,kg
